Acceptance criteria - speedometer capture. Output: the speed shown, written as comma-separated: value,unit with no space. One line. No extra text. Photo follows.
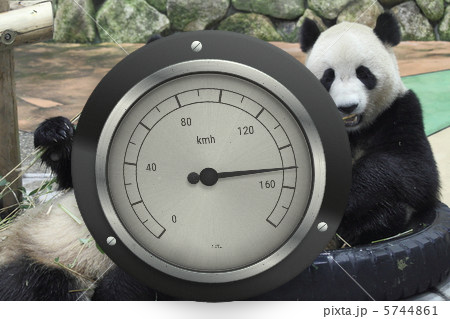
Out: 150,km/h
